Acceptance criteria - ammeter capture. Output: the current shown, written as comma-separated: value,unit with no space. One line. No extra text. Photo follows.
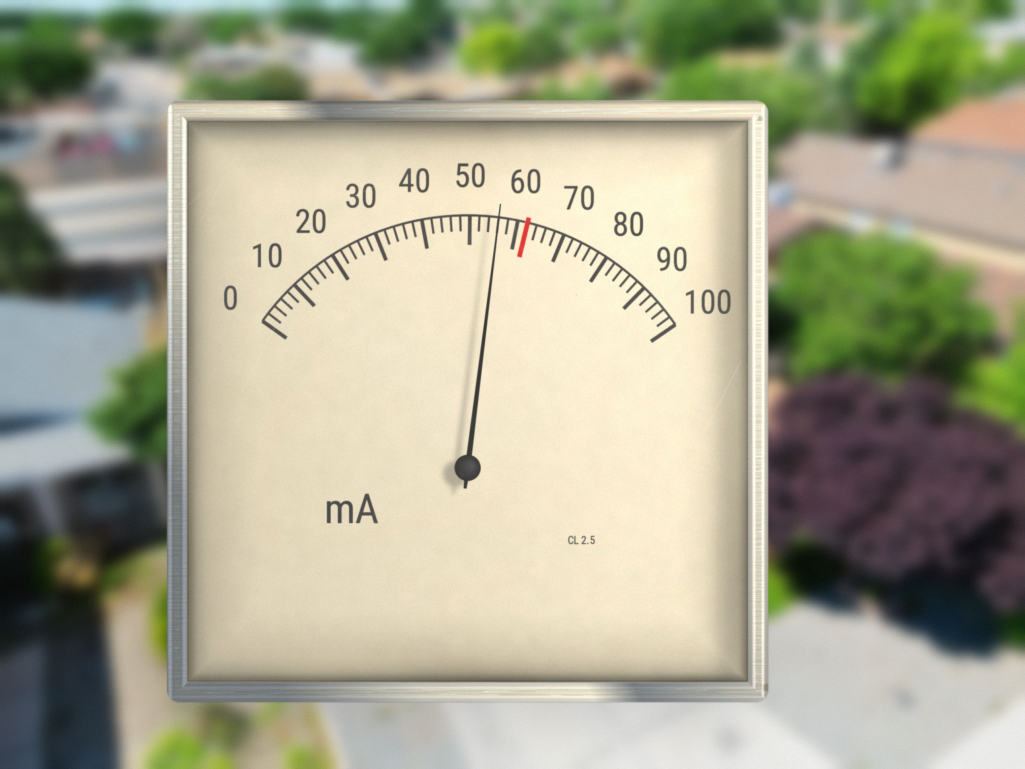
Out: 56,mA
